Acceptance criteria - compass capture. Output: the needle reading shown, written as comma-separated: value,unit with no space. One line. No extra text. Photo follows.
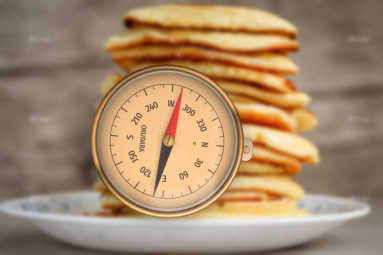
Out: 280,°
